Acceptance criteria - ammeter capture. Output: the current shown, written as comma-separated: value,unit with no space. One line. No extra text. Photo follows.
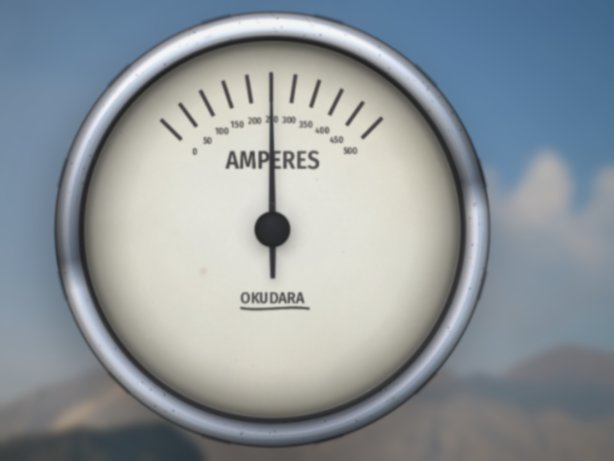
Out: 250,A
